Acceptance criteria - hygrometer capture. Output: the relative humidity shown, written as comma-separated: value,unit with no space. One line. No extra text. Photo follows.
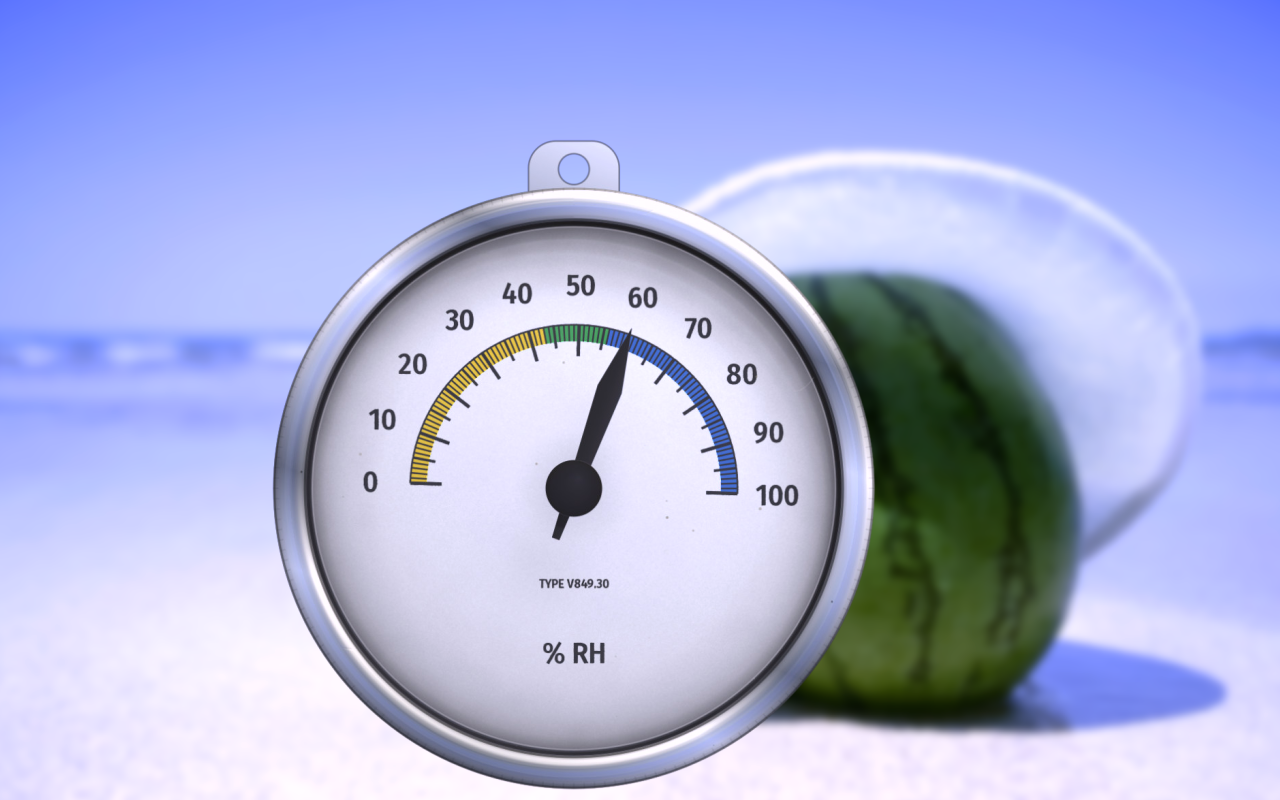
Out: 60,%
